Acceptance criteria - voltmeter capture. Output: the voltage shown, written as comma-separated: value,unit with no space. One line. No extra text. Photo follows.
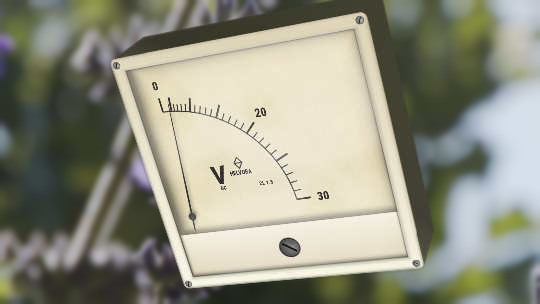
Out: 5,V
